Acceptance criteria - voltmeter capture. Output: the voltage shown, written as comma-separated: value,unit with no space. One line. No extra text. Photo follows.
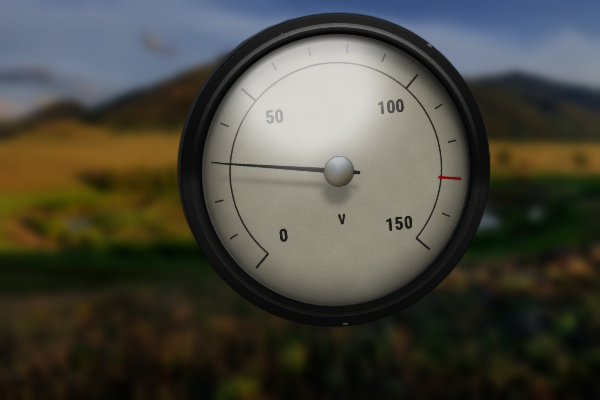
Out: 30,V
